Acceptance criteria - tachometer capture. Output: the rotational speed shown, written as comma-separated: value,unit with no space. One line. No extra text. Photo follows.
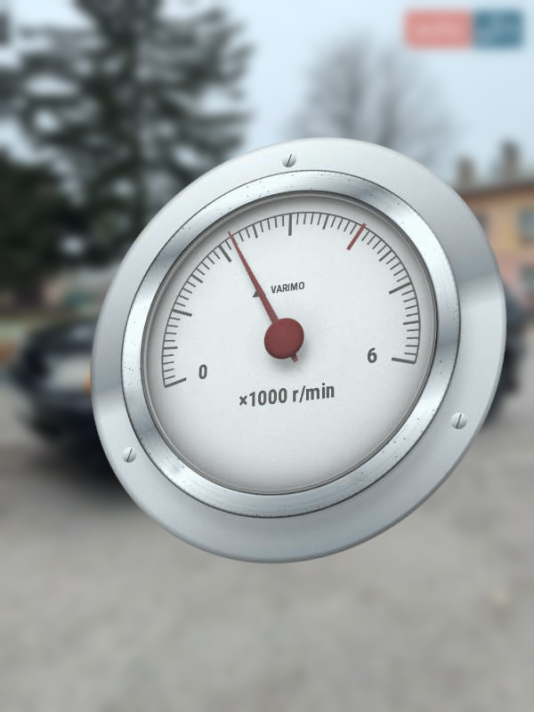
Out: 2200,rpm
